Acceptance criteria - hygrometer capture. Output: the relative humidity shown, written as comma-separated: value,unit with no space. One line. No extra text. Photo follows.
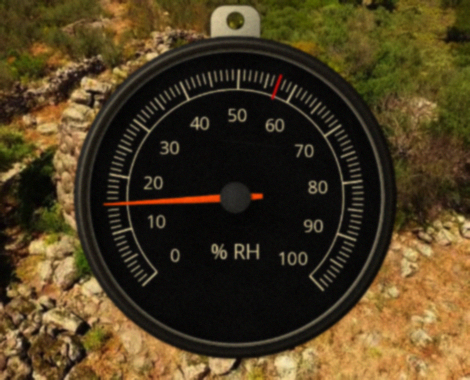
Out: 15,%
